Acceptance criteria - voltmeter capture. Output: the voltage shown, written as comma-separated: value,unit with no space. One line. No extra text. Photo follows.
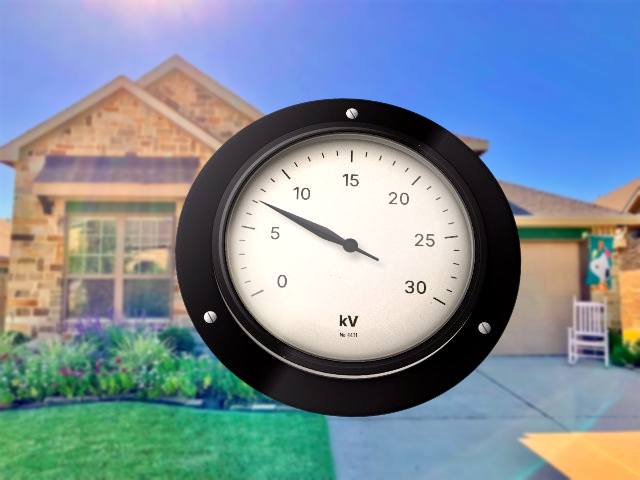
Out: 7,kV
